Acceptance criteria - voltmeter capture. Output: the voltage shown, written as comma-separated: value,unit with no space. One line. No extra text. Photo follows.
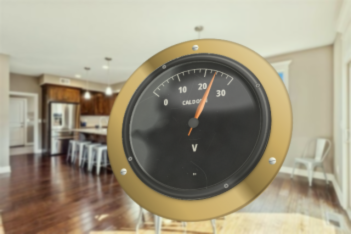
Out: 24,V
